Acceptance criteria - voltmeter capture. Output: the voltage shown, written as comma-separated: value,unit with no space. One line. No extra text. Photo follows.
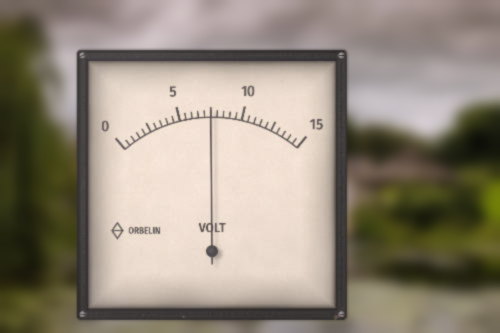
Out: 7.5,V
